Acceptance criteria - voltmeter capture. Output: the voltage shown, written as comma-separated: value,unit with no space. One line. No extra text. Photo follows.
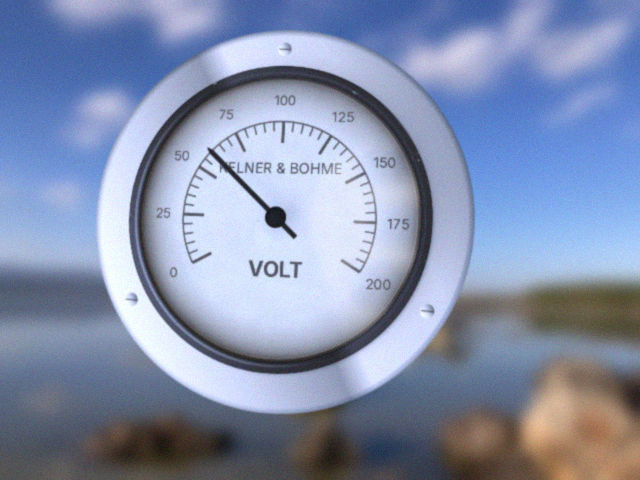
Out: 60,V
